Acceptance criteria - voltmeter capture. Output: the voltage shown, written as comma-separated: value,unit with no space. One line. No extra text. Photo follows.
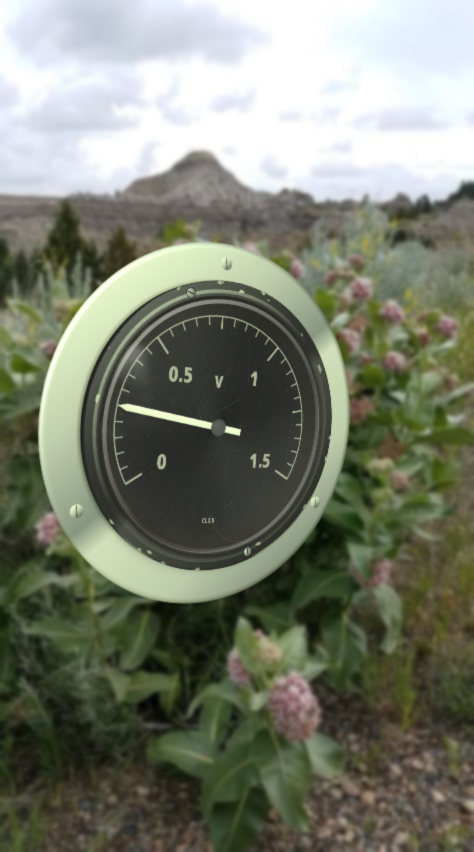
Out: 0.25,V
